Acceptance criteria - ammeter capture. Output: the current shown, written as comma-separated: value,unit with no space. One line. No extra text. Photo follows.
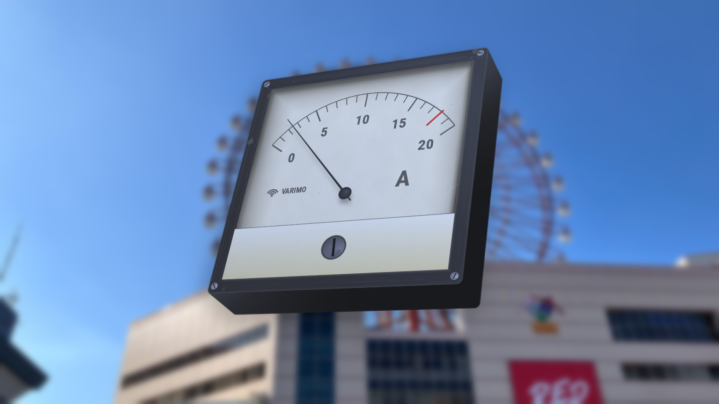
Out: 2.5,A
